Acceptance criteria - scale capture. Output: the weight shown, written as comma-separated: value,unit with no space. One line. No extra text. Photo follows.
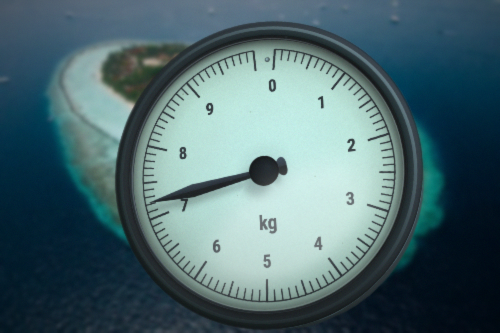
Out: 7.2,kg
